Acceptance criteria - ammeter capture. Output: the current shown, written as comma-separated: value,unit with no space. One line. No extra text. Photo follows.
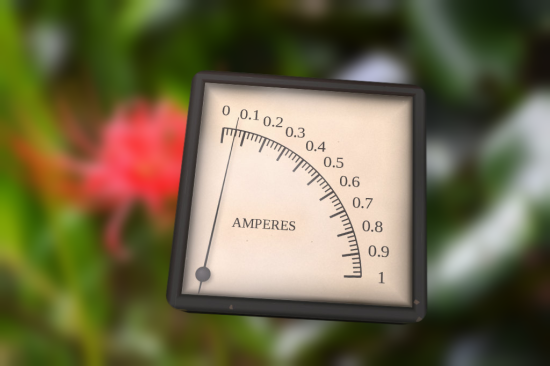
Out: 0.06,A
